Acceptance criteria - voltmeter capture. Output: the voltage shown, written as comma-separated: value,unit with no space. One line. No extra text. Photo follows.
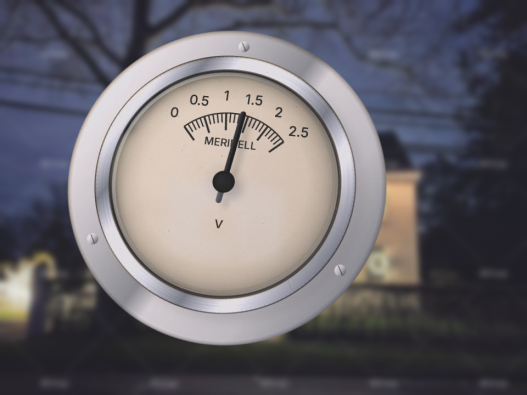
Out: 1.4,V
